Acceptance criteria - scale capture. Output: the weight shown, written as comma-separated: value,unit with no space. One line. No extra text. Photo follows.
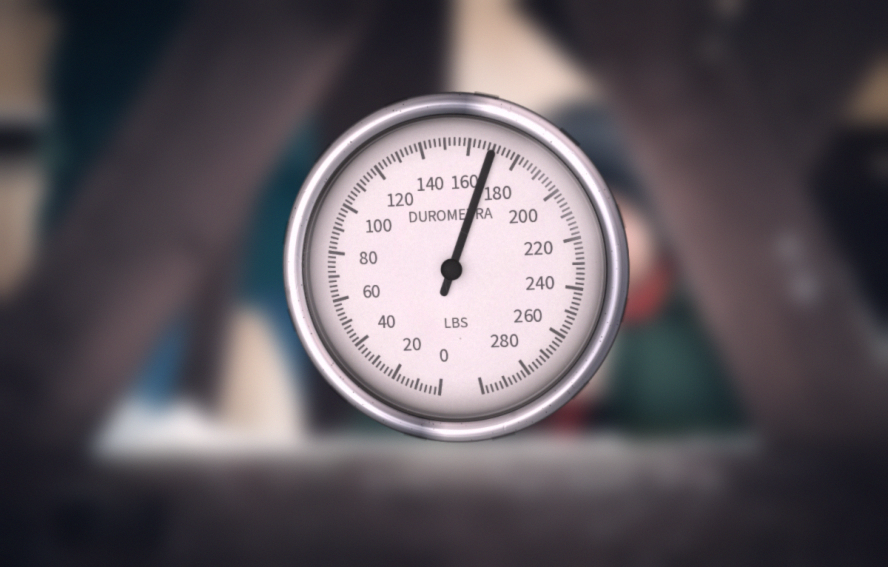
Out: 170,lb
